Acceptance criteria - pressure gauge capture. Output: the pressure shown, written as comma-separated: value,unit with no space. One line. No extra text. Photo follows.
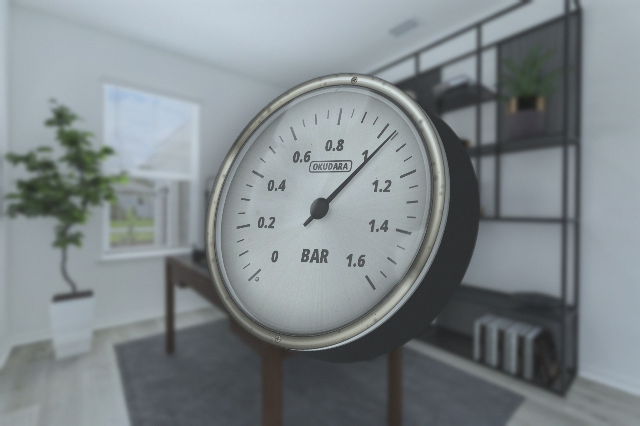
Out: 1.05,bar
